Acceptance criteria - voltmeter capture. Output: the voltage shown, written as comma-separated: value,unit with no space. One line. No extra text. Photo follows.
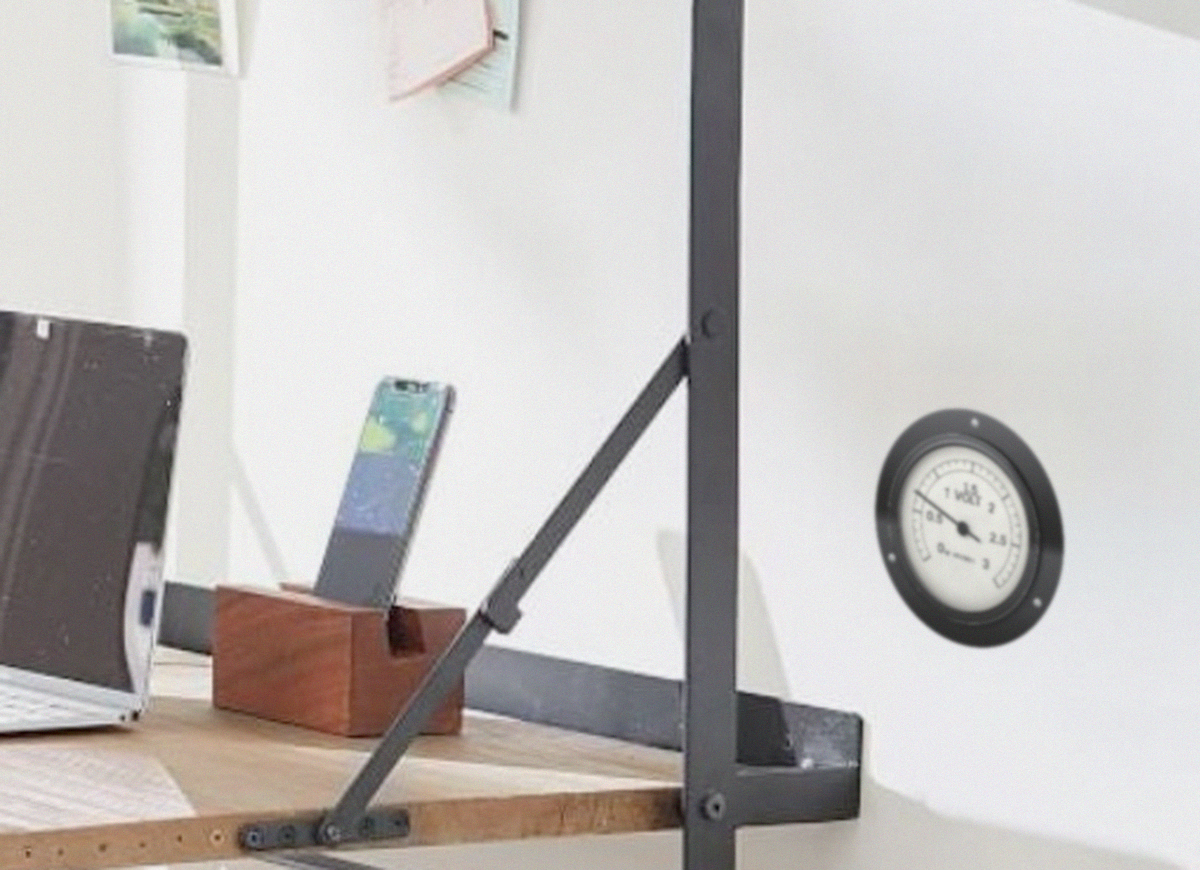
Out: 0.7,V
